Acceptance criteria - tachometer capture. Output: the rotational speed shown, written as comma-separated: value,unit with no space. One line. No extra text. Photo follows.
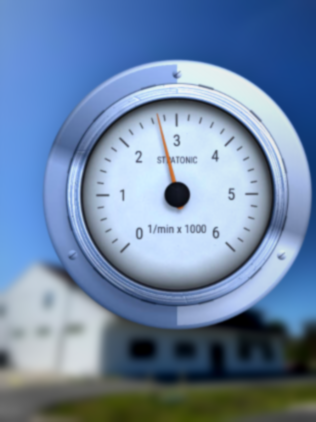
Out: 2700,rpm
